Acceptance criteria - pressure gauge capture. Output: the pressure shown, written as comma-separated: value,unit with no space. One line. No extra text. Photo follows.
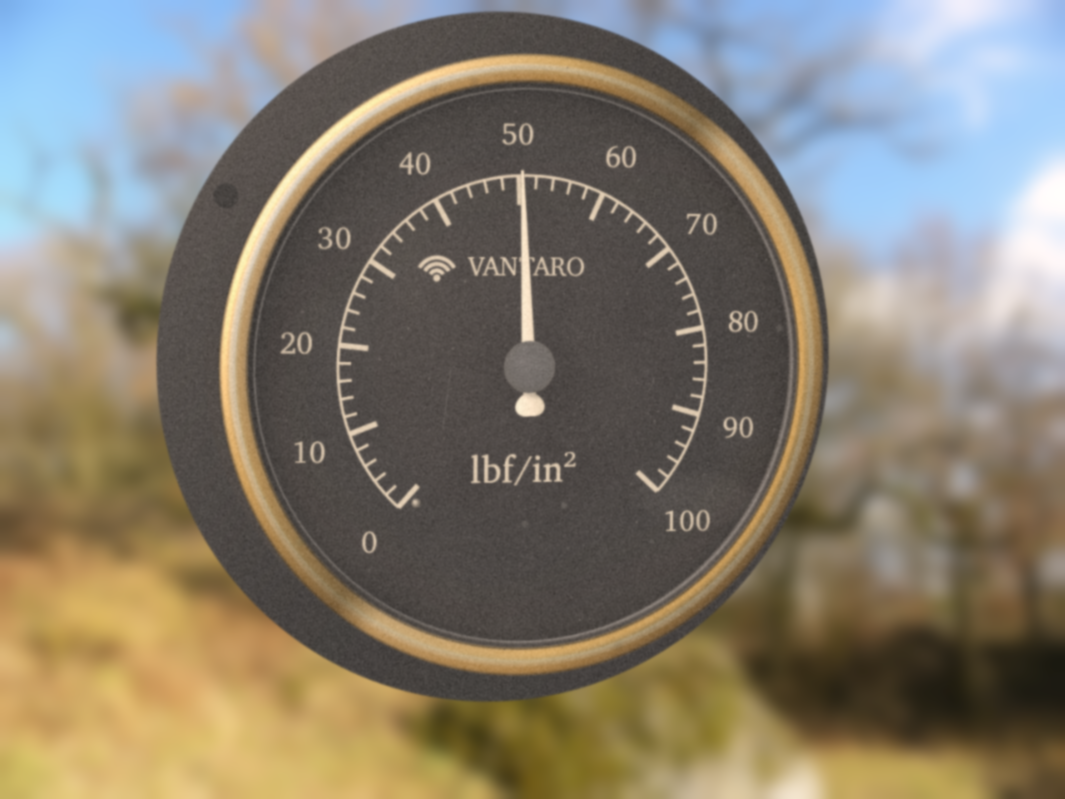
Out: 50,psi
